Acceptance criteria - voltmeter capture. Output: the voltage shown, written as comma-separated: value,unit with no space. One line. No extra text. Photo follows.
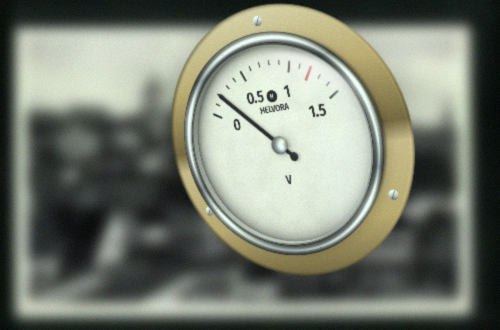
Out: 0.2,V
